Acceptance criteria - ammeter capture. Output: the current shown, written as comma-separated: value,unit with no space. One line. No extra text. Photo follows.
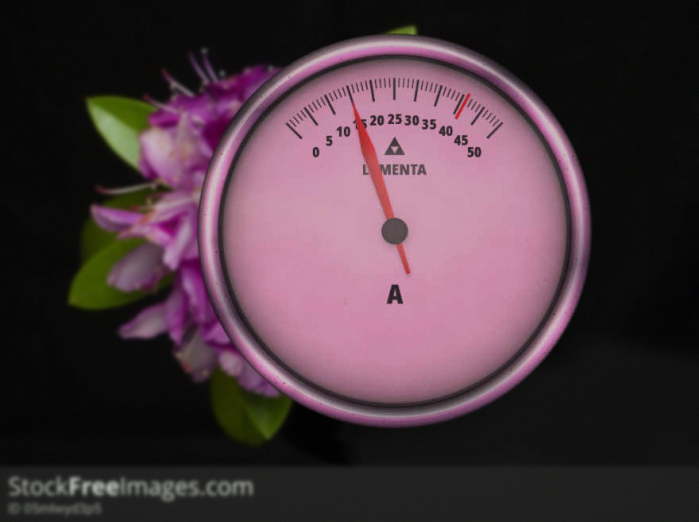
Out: 15,A
